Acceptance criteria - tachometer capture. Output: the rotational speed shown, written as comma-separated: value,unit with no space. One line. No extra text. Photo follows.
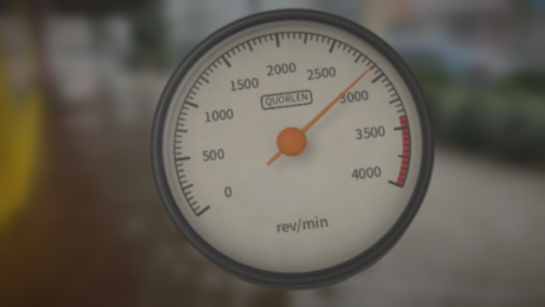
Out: 2900,rpm
